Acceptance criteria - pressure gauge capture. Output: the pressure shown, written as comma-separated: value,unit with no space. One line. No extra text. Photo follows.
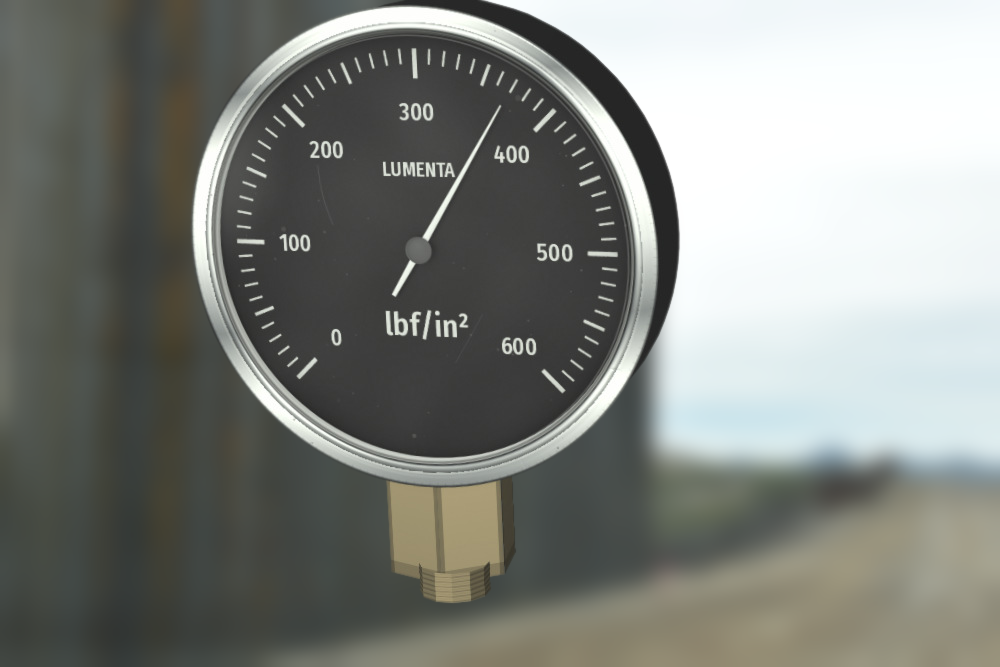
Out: 370,psi
